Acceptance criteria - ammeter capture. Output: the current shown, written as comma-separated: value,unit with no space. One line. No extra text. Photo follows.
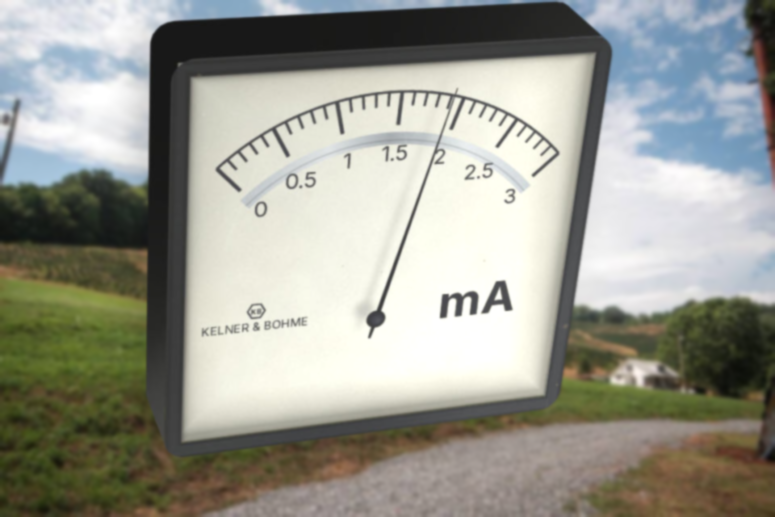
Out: 1.9,mA
